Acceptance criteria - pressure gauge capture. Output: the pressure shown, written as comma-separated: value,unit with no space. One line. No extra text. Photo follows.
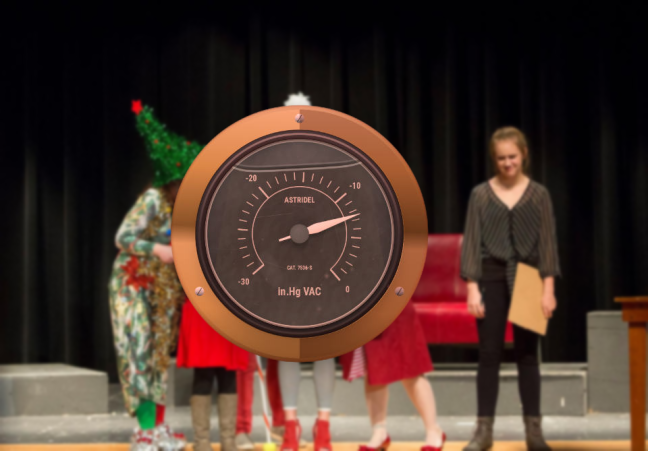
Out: -7.5,inHg
